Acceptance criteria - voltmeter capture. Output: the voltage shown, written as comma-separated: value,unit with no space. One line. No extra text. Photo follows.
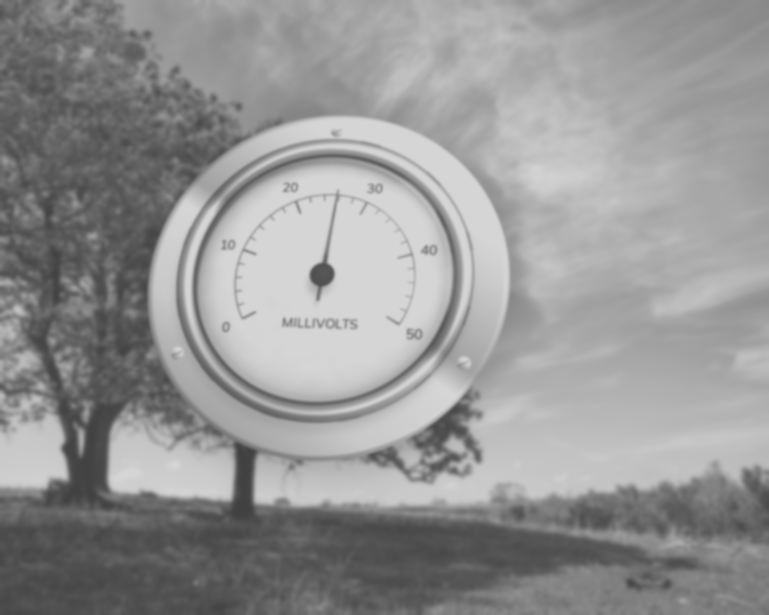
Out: 26,mV
